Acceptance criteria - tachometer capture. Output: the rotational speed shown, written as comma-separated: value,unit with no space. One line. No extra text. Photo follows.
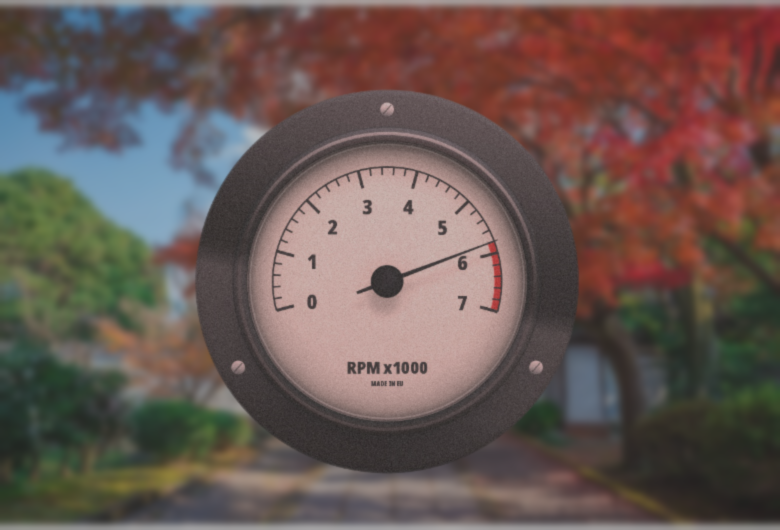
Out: 5800,rpm
